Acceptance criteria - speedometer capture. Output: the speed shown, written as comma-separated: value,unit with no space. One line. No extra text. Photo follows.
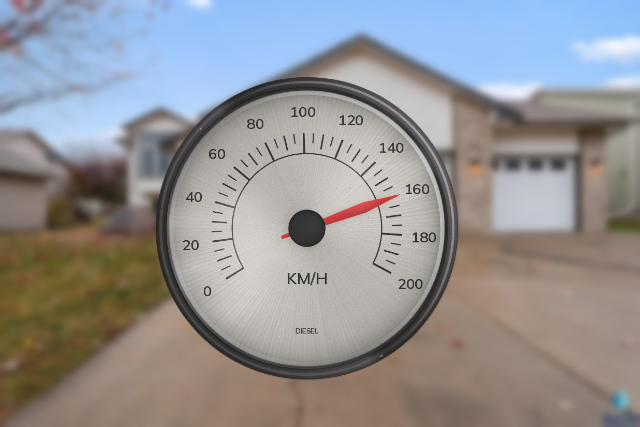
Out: 160,km/h
